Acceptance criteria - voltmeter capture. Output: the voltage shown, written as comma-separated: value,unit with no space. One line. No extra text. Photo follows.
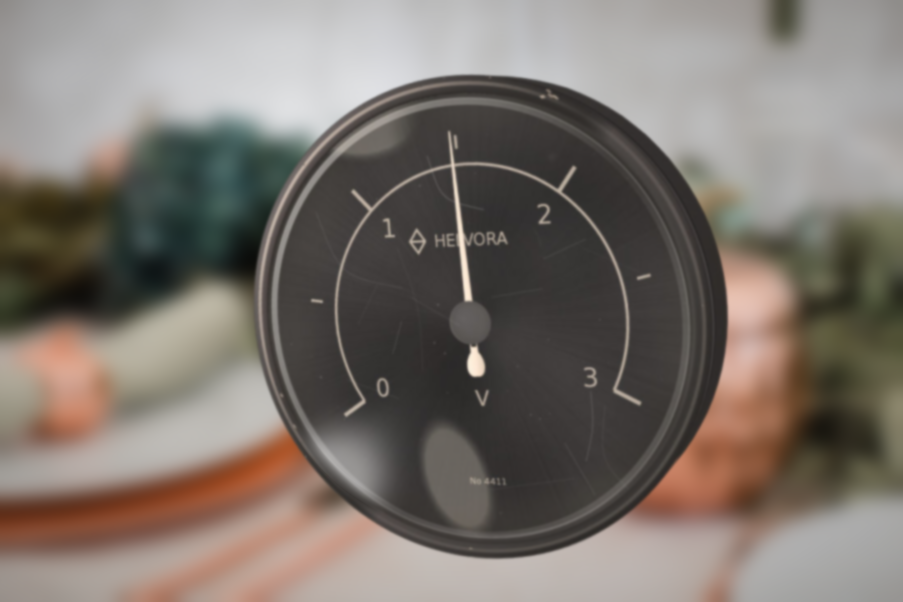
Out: 1.5,V
